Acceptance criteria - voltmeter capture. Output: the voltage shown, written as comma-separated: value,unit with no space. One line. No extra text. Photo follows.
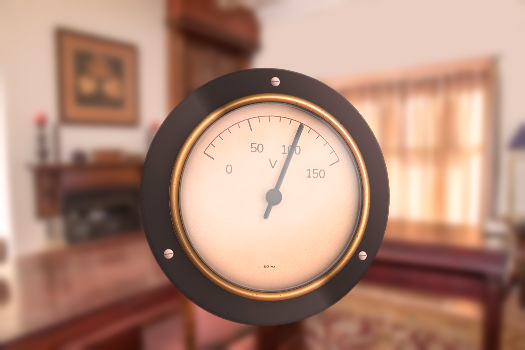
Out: 100,V
